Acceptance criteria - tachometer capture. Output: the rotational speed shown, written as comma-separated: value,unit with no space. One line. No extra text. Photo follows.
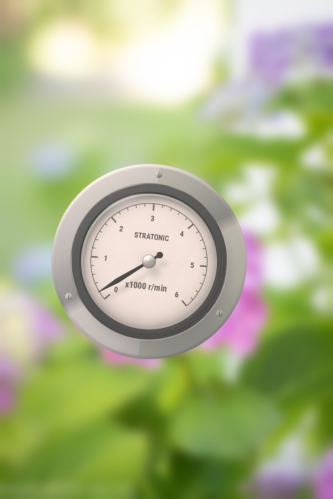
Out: 200,rpm
